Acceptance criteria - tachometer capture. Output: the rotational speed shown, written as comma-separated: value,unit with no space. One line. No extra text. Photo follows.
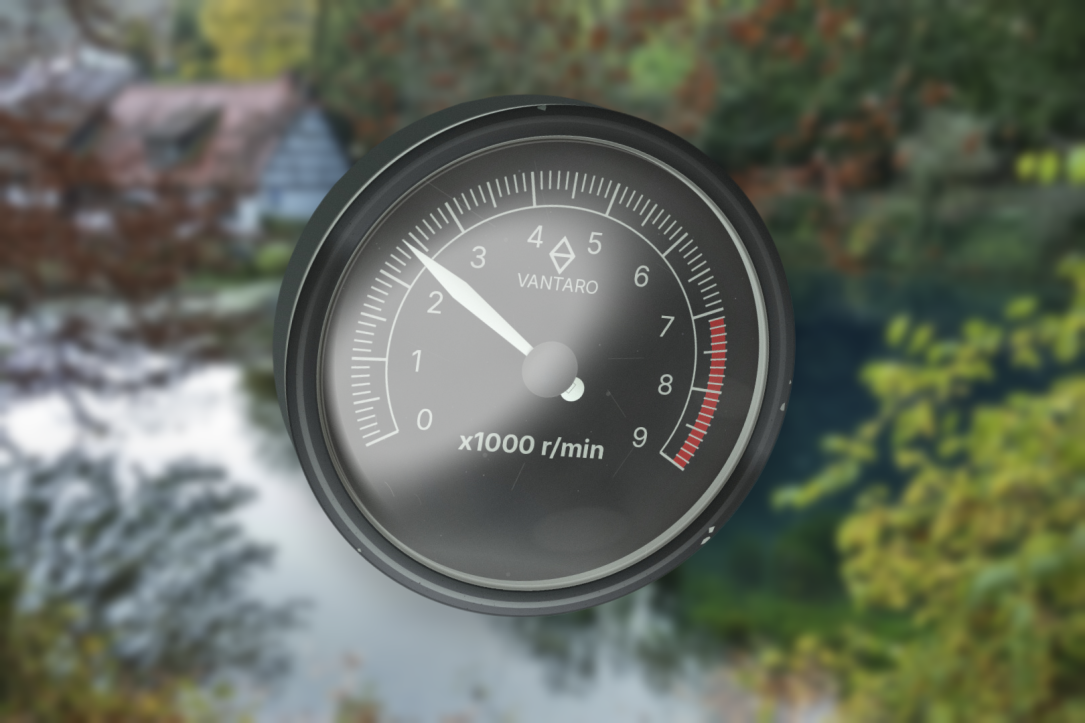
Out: 2400,rpm
